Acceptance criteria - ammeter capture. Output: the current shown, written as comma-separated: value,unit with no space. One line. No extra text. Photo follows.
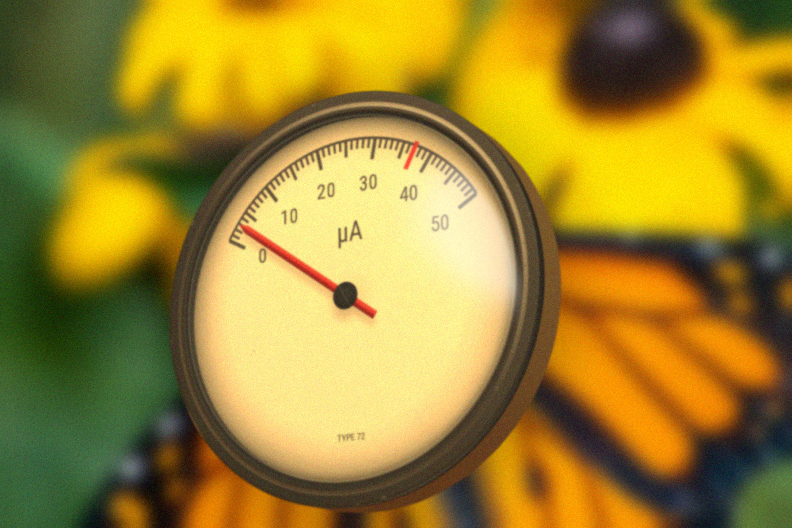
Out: 3,µA
